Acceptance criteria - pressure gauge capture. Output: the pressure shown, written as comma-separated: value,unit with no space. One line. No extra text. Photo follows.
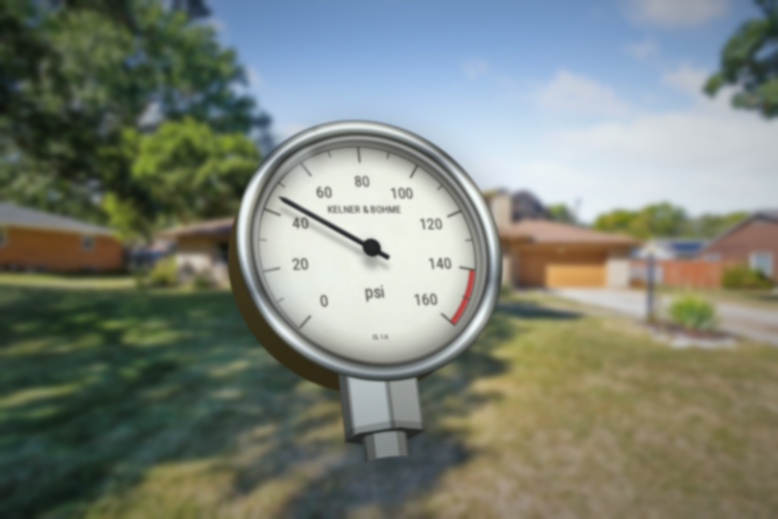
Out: 45,psi
